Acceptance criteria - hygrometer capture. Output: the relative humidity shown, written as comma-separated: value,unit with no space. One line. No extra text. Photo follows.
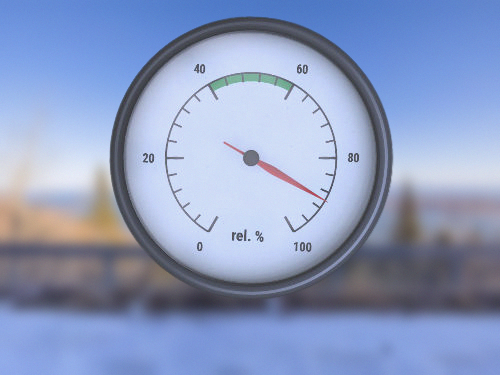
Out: 90,%
